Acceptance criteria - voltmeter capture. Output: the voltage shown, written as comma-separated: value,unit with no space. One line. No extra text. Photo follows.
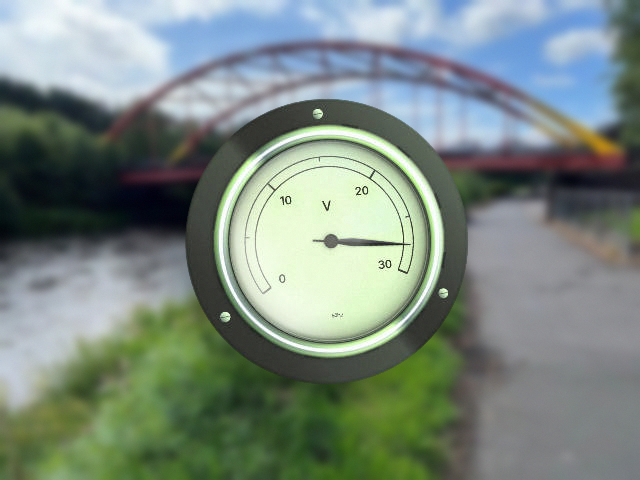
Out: 27.5,V
